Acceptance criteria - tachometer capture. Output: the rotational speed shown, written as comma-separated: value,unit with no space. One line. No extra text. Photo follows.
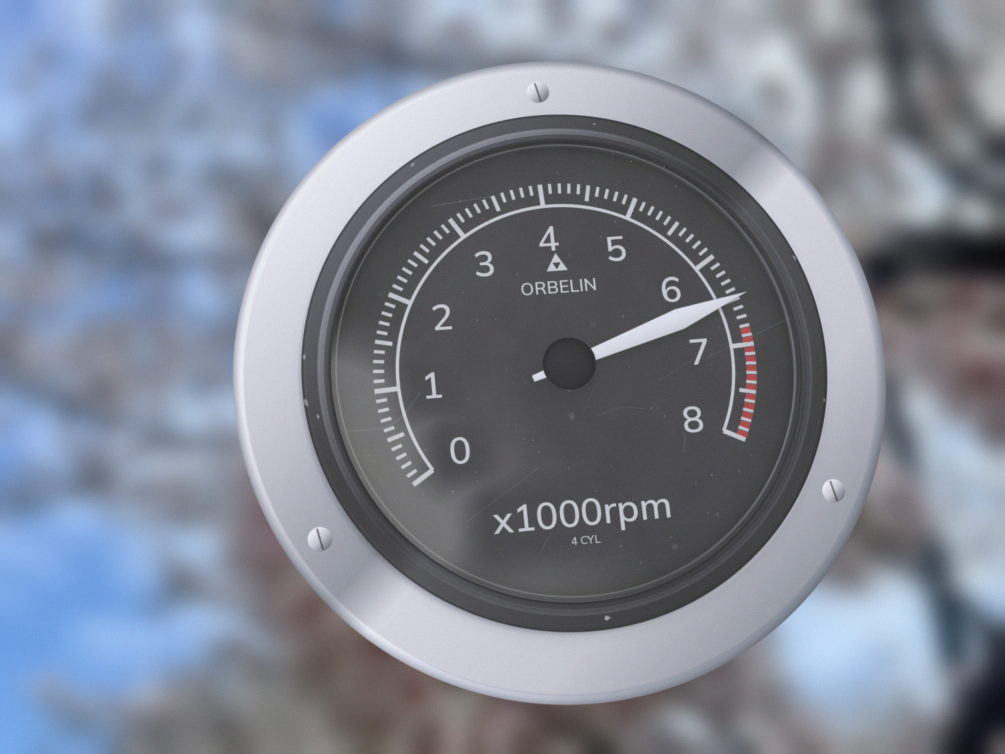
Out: 6500,rpm
